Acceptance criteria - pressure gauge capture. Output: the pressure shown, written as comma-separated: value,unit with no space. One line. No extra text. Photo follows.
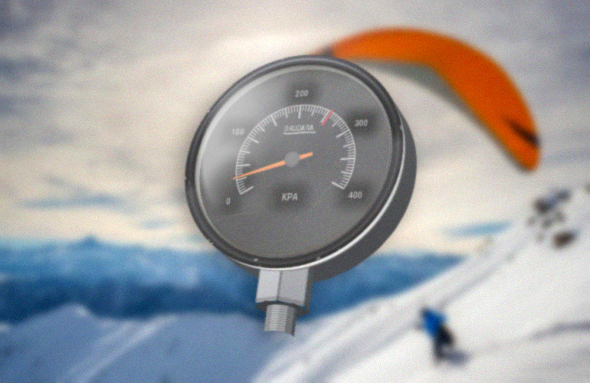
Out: 25,kPa
